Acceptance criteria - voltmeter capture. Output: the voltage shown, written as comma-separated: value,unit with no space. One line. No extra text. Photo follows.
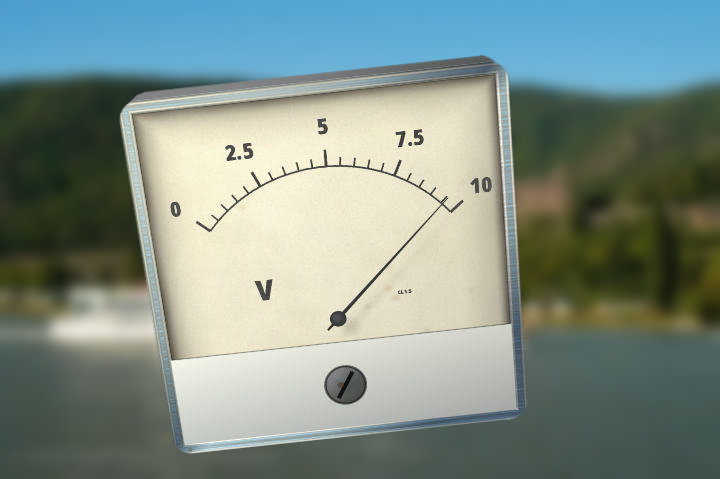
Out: 9.5,V
